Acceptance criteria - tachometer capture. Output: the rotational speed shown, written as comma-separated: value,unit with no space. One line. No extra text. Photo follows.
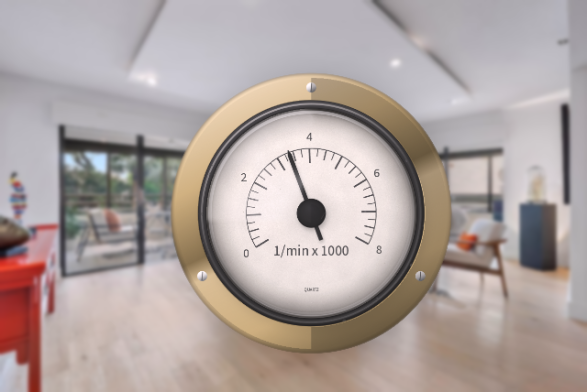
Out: 3375,rpm
